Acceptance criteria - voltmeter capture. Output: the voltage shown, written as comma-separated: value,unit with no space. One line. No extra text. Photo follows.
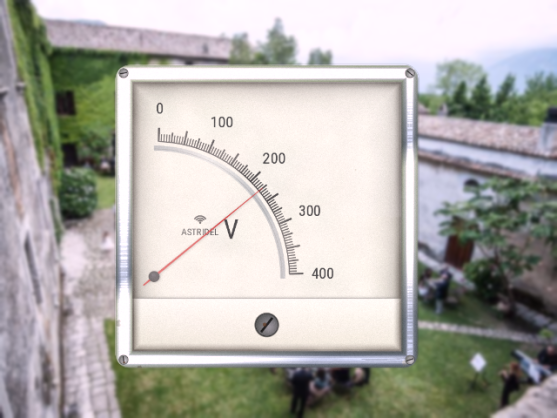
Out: 225,V
